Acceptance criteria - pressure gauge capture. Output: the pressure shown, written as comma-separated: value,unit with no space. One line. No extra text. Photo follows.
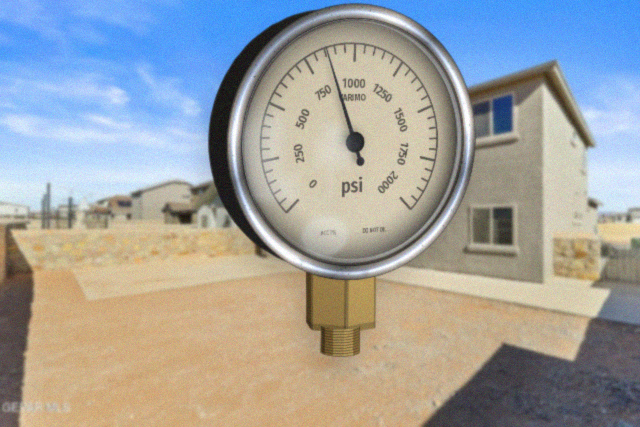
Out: 850,psi
